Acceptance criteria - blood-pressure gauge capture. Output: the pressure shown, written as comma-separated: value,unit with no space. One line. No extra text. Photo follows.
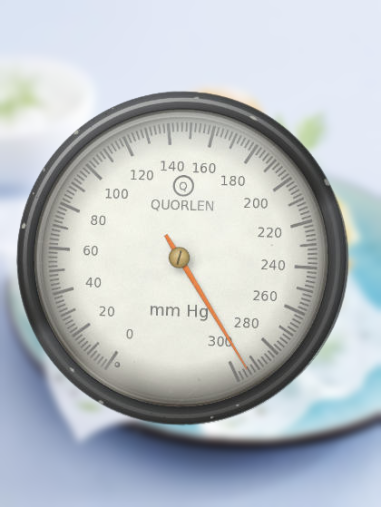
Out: 294,mmHg
